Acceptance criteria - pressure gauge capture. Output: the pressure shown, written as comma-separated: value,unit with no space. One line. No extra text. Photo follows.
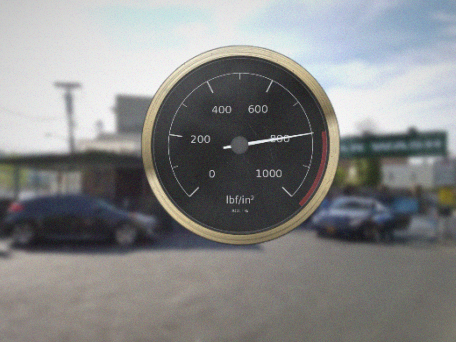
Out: 800,psi
